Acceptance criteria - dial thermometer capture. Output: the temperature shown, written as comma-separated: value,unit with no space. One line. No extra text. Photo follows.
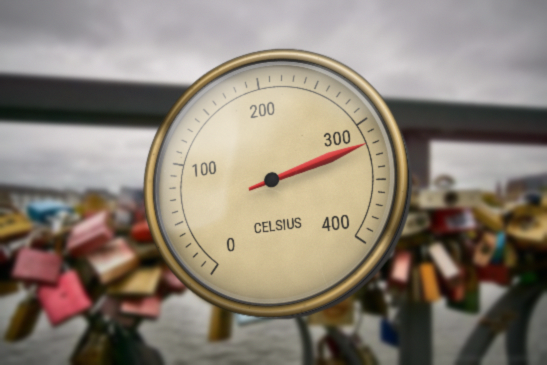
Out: 320,°C
